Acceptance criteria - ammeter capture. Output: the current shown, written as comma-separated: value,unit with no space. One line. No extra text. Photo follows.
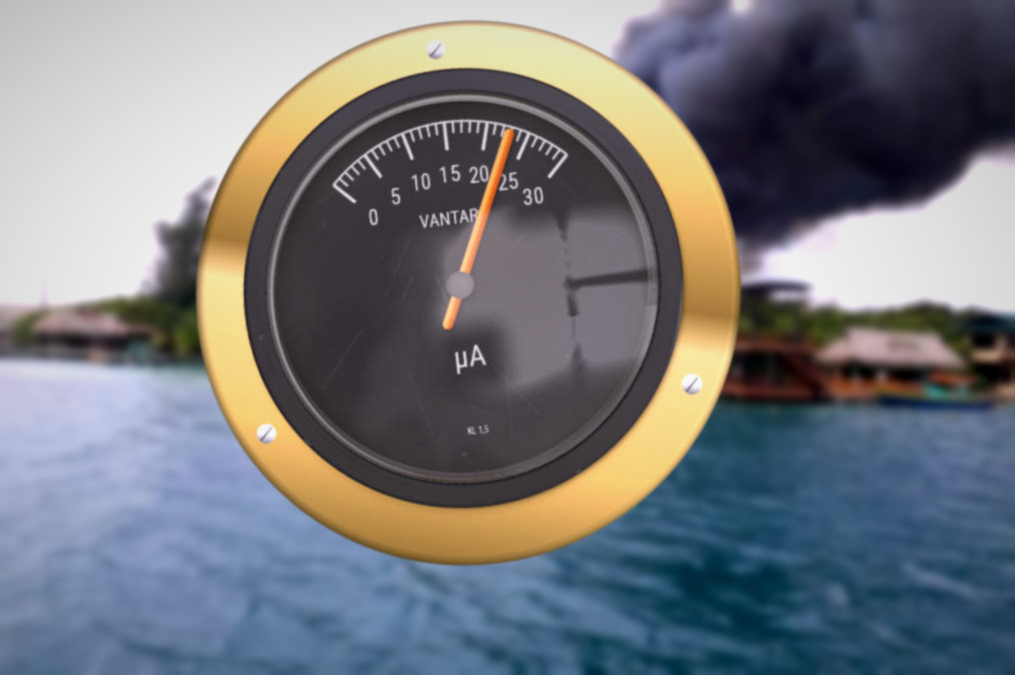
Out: 23,µA
